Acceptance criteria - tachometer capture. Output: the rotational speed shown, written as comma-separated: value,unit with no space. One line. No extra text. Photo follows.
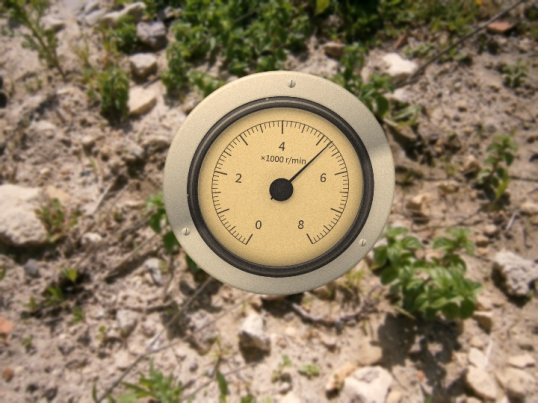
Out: 5200,rpm
